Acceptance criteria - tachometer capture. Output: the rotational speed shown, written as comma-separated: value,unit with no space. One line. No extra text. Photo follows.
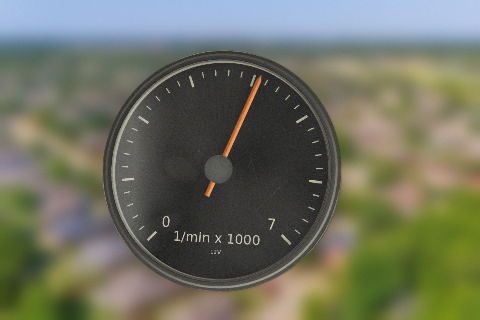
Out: 4100,rpm
